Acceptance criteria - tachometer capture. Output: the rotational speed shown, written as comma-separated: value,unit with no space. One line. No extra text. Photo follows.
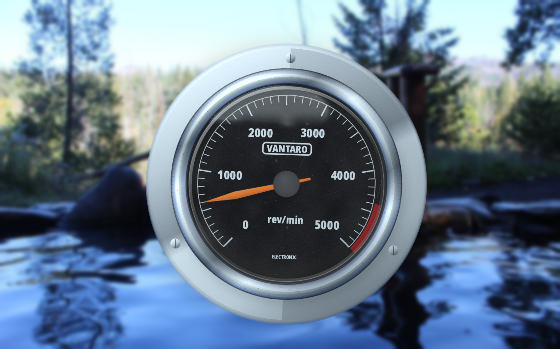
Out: 600,rpm
